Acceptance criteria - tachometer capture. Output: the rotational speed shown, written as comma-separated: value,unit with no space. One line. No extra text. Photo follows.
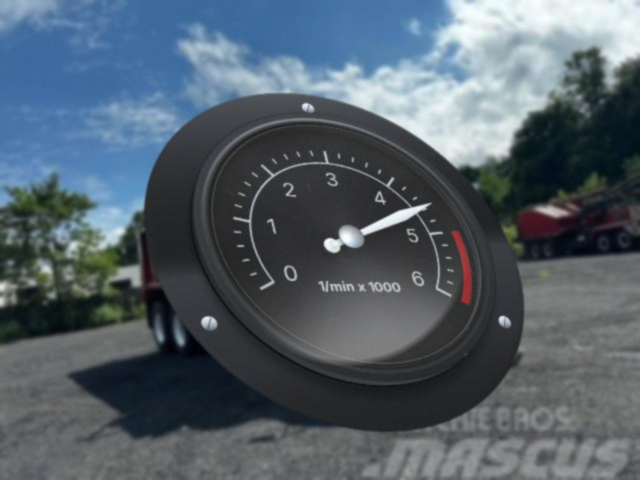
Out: 4600,rpm
